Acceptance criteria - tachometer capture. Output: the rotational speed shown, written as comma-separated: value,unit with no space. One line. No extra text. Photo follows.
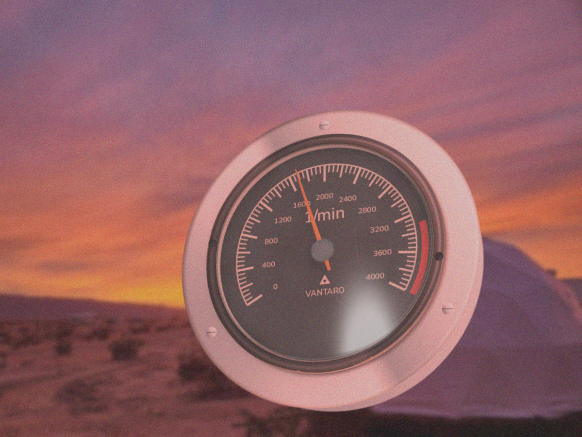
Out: 1700,rpm
